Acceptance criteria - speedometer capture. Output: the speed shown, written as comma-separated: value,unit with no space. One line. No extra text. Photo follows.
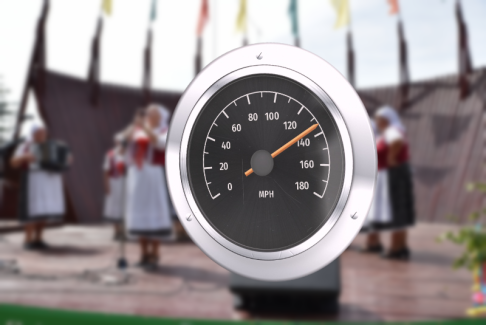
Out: 135,mph
